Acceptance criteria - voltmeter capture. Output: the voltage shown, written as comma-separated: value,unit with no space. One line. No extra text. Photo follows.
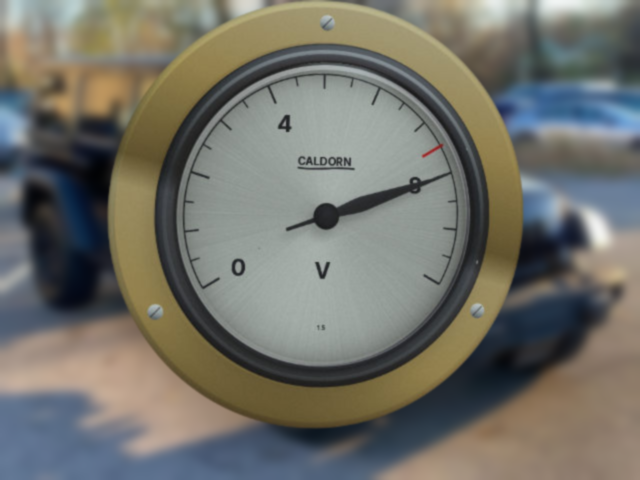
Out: 8,V
